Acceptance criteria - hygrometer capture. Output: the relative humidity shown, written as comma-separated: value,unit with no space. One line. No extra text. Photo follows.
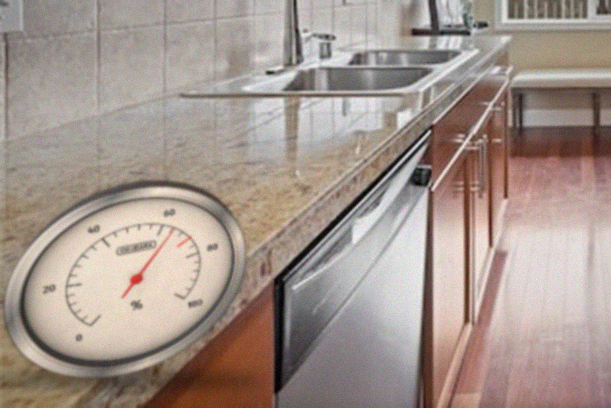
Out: 64,%
